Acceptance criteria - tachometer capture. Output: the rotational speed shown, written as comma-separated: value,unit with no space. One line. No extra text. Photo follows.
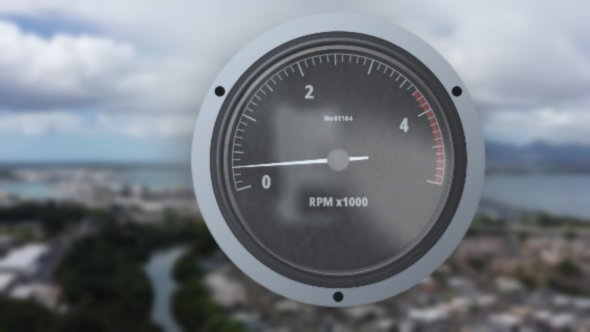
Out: 300,rpm
